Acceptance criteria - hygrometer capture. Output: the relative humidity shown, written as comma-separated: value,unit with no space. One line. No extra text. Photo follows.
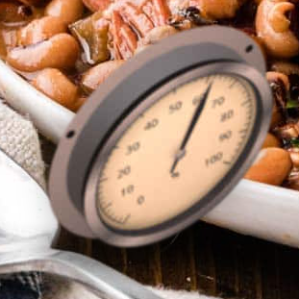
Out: 60,%
